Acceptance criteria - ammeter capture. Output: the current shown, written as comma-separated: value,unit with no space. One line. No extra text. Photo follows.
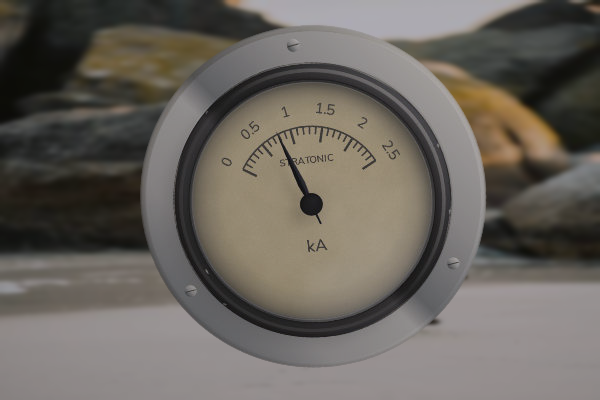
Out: 0.8,kA
